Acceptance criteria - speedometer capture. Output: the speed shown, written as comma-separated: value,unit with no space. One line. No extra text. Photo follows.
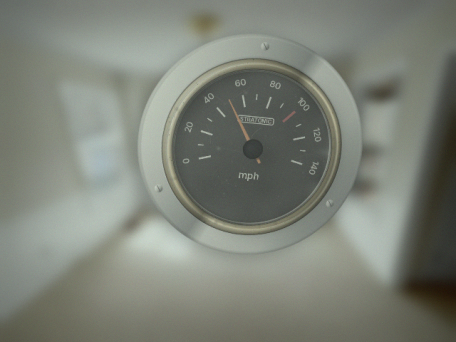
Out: 50,mph
